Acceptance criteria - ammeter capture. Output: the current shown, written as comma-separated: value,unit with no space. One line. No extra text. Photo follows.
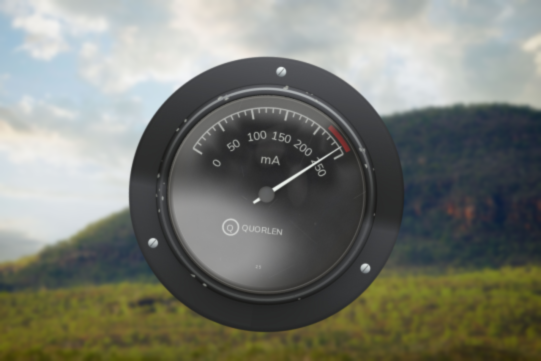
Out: 240,mA
